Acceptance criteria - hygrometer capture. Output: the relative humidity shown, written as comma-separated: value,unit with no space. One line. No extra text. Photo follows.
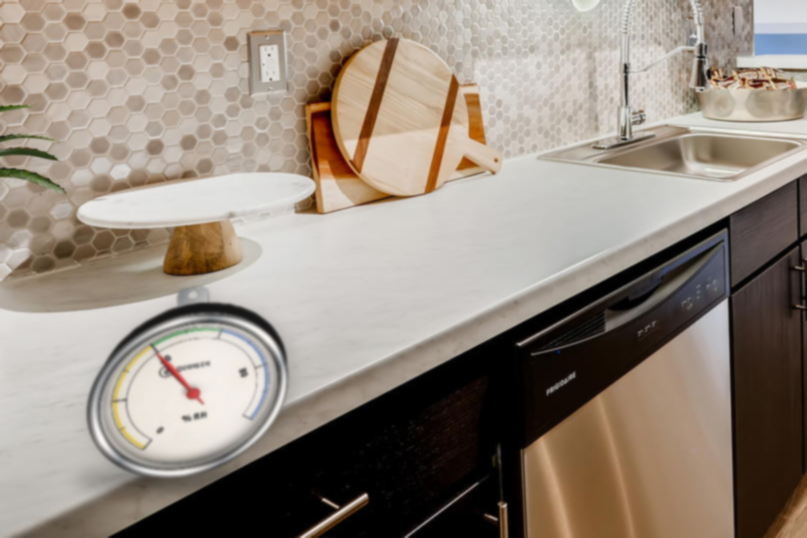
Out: 40,%
